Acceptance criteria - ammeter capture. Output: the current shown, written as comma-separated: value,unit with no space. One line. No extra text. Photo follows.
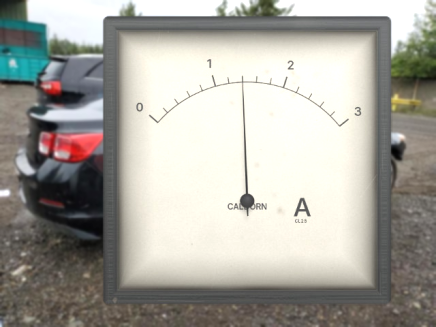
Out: 1.4,A
